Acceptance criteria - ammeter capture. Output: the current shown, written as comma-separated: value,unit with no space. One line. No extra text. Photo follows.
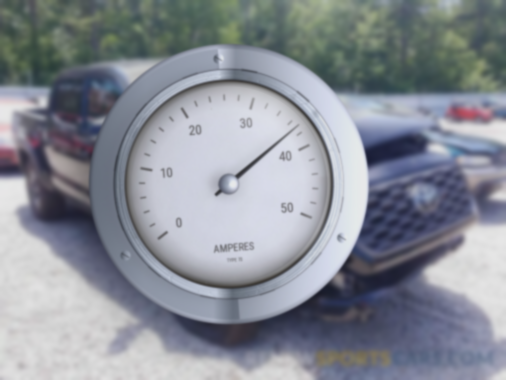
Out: 37,A
